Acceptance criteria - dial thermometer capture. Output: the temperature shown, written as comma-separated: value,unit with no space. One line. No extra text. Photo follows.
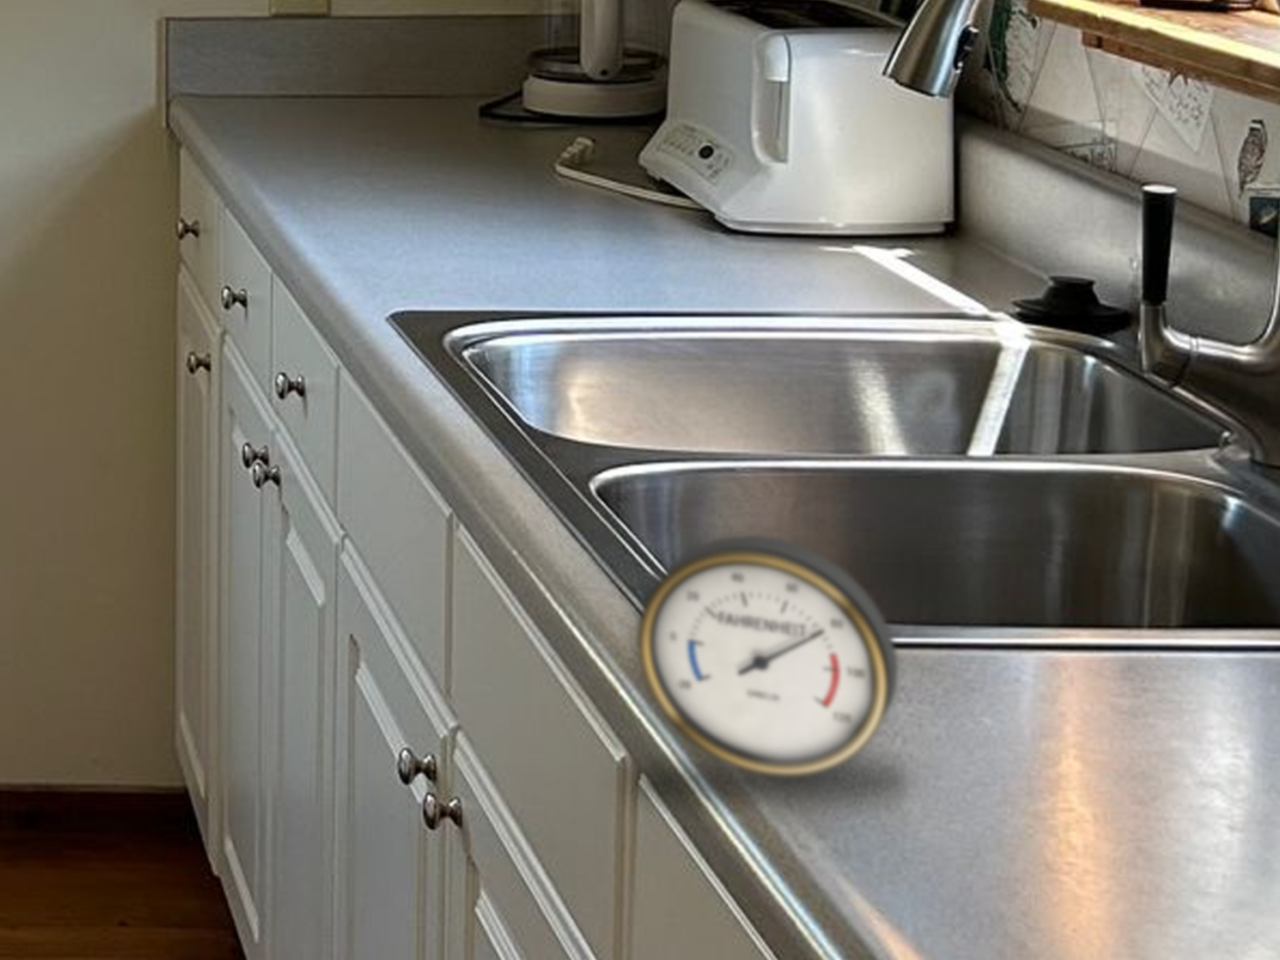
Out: 80,°F
